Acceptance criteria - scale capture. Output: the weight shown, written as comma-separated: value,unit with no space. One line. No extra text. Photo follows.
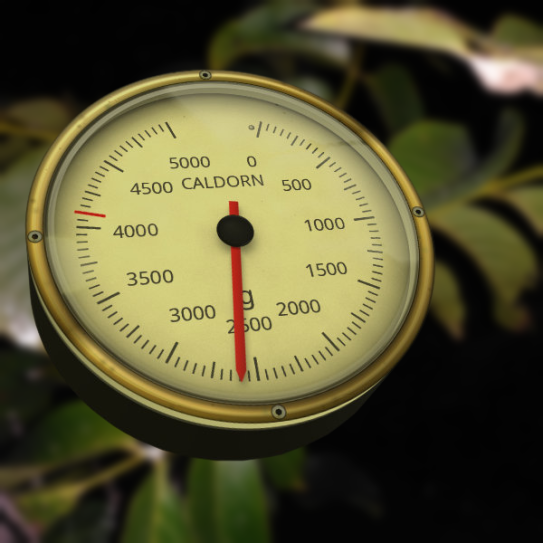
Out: 2600,g
